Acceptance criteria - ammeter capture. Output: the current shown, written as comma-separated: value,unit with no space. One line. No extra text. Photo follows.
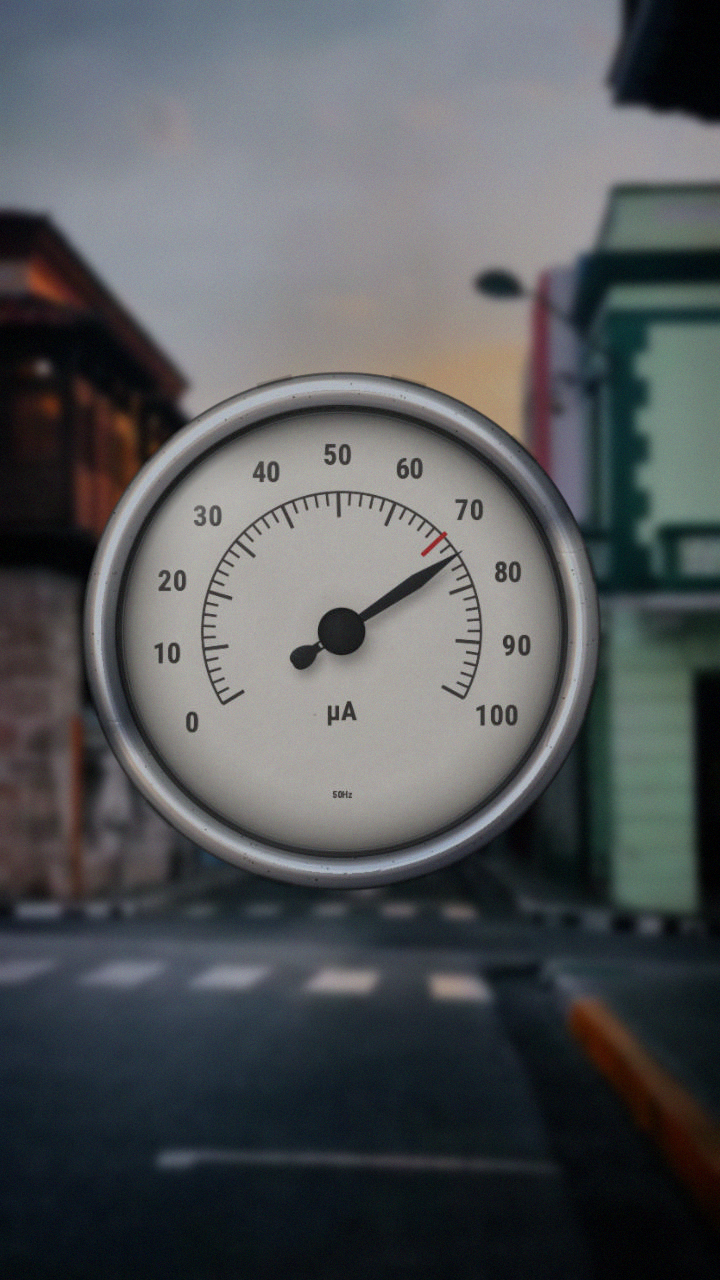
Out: 74,µA
